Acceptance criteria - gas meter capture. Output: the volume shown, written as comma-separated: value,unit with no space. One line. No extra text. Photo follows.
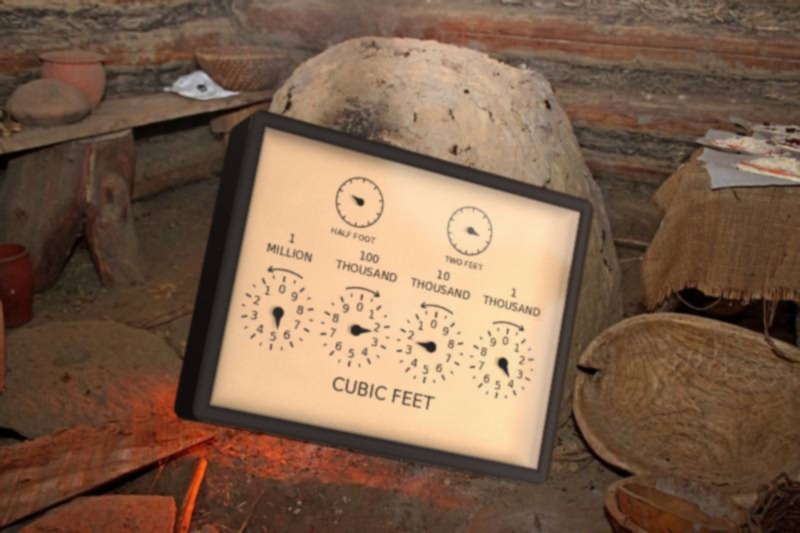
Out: 522400,ft³
